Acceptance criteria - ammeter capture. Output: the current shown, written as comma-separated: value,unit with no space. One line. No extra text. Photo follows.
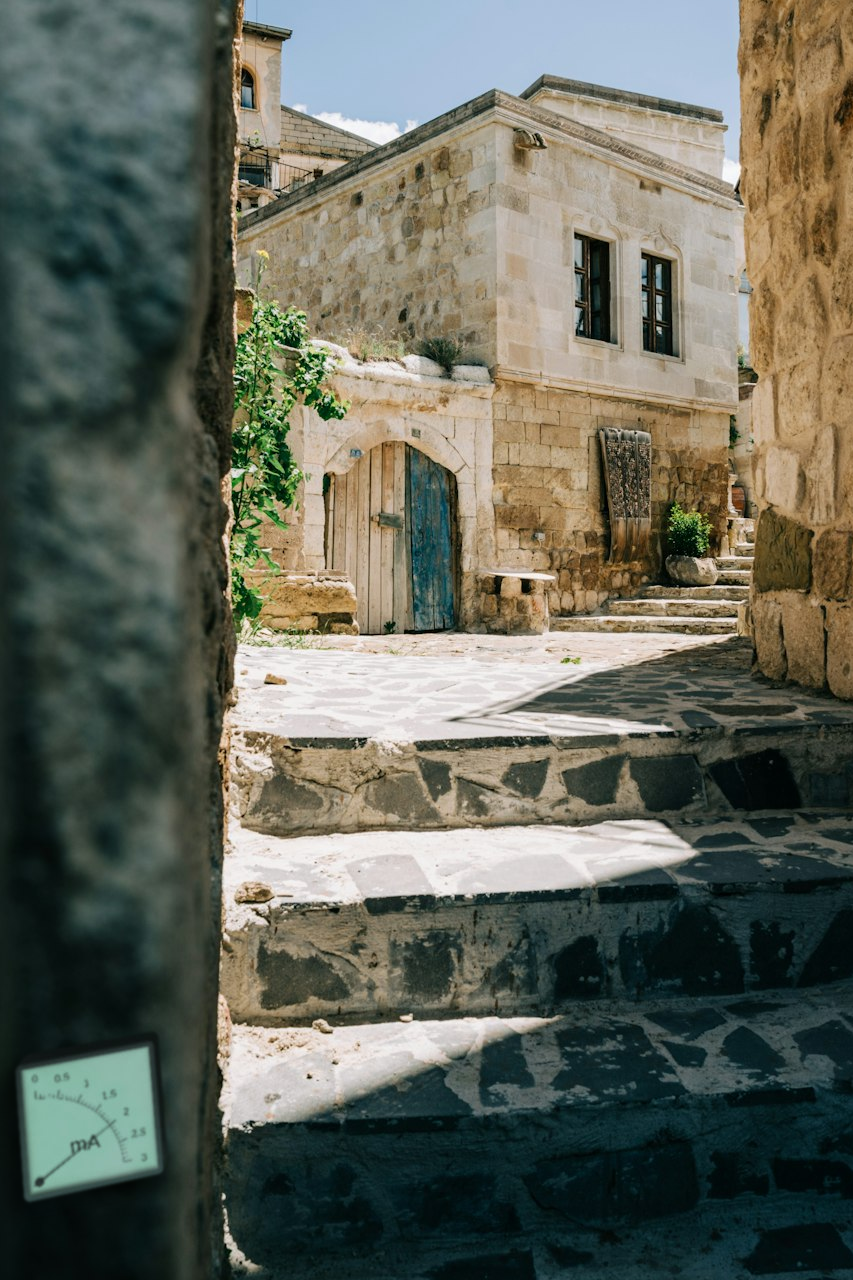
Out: 2,mA
